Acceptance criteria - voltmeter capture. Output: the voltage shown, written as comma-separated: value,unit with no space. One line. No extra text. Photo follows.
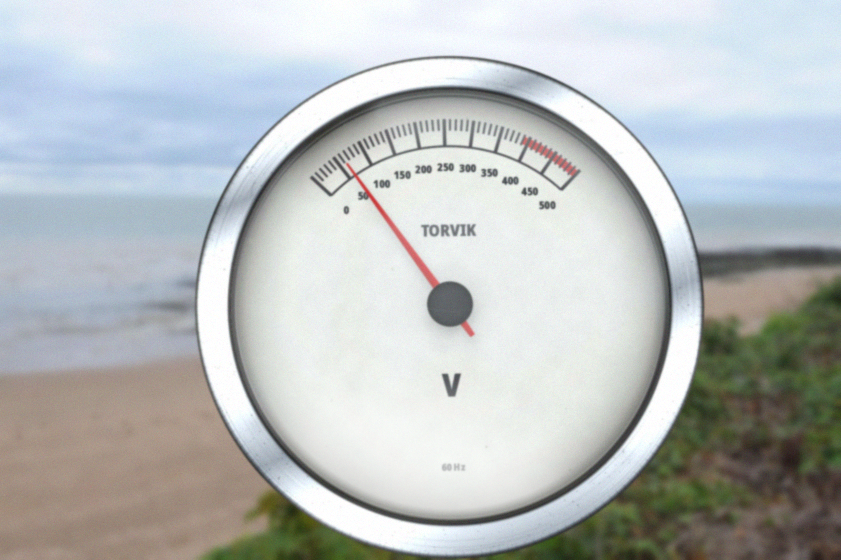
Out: 60,V
